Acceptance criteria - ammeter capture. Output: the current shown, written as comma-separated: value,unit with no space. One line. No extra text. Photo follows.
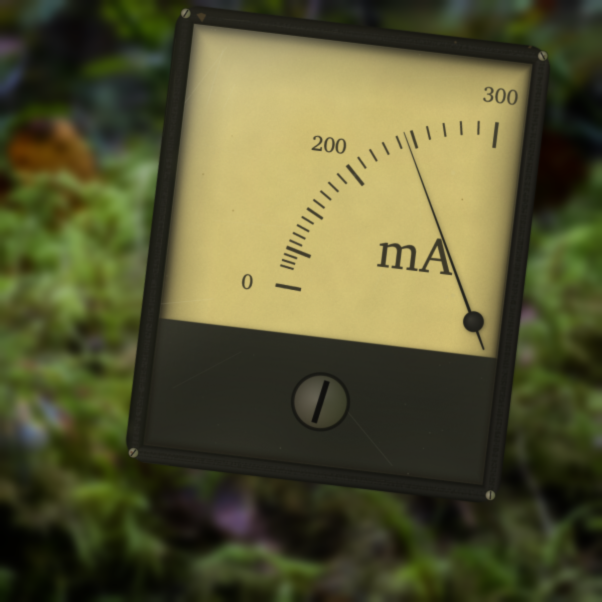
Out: 245,mA
